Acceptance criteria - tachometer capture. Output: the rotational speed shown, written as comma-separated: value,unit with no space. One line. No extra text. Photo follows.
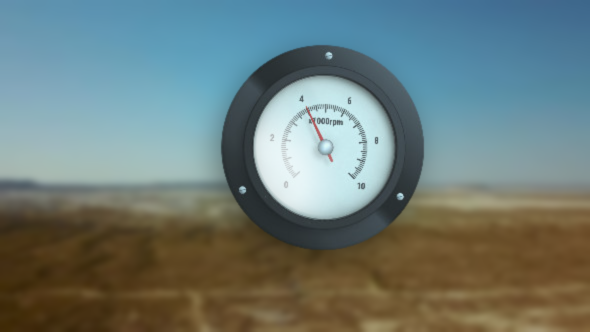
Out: 4000,rpm
